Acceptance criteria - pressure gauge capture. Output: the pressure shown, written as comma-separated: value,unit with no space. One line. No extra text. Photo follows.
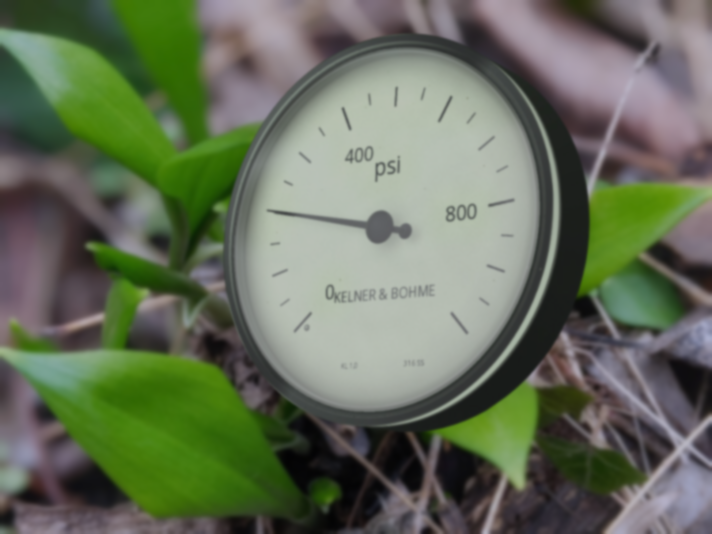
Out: 200,psi
